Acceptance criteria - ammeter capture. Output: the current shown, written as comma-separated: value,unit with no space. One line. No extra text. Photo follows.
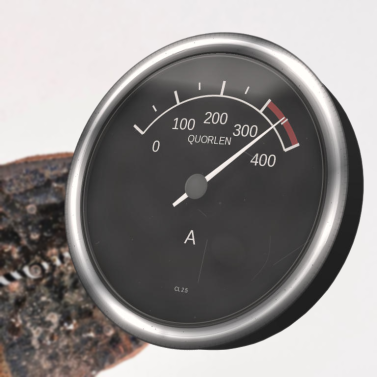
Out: 350,A
